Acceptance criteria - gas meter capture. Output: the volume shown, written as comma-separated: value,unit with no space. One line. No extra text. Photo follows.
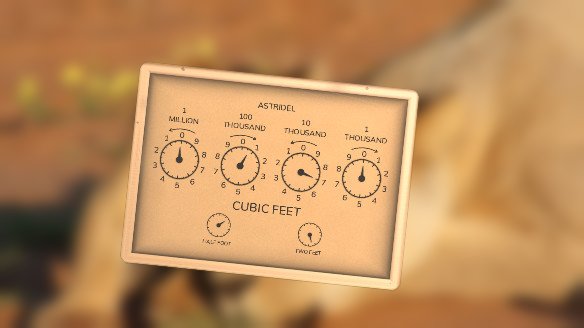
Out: 7000,ft³
